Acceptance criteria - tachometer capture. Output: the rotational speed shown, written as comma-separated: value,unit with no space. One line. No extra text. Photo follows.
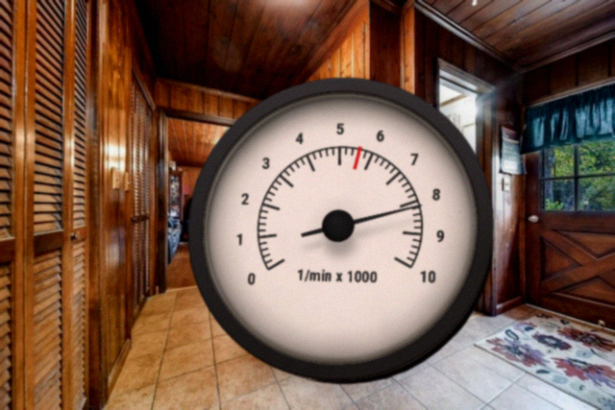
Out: 8200,rpm
